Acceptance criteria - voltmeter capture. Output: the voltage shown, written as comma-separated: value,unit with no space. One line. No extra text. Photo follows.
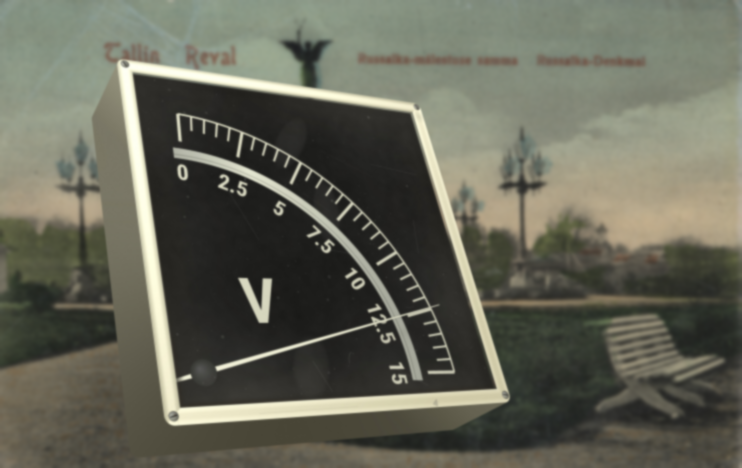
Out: 12.5,V
